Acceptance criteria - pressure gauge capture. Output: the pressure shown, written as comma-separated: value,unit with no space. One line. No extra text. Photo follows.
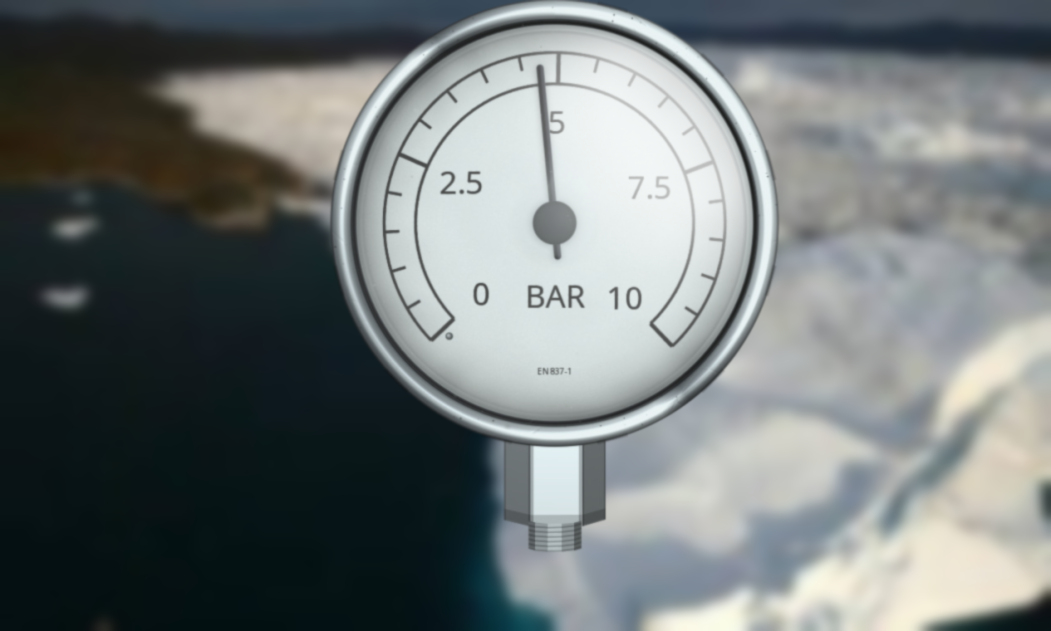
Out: 4.75,bar
